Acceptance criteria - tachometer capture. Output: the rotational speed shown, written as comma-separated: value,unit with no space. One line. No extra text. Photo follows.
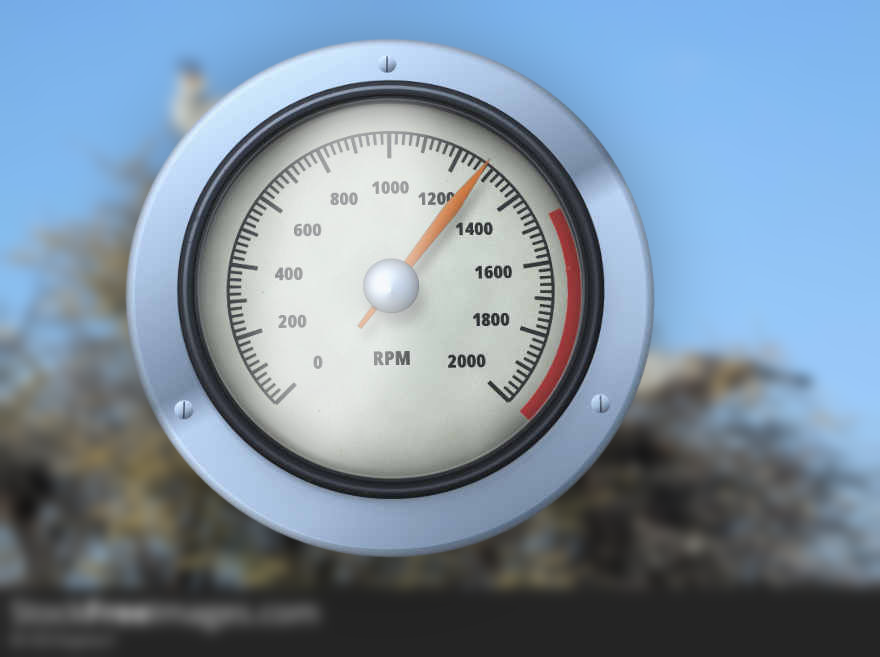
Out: 1280,rpm
